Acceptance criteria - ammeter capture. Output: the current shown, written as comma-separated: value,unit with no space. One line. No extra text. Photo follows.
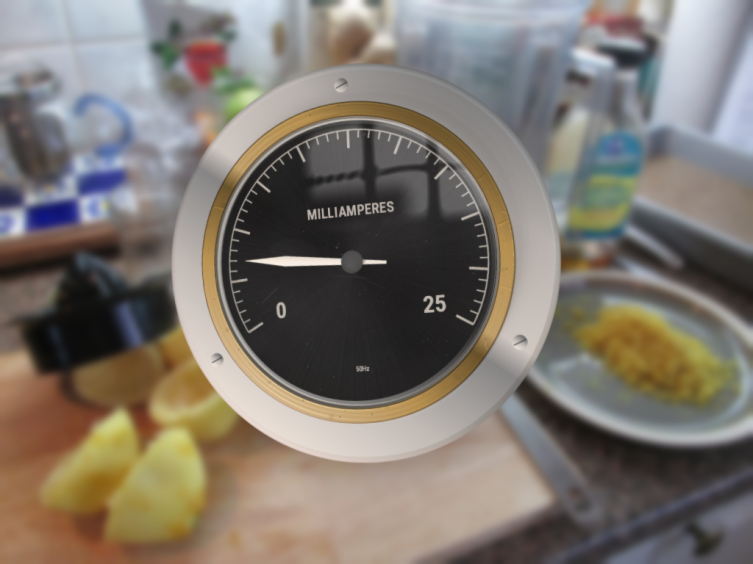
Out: 3.5,mA
